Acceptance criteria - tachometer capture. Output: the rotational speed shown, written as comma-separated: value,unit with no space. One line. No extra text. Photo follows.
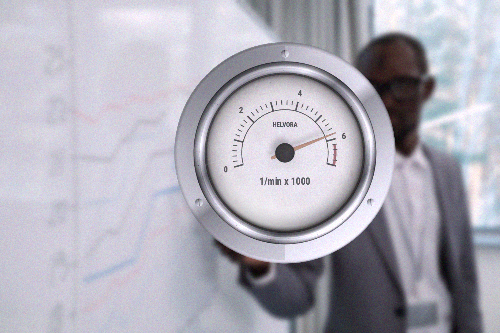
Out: 5800,rpm
